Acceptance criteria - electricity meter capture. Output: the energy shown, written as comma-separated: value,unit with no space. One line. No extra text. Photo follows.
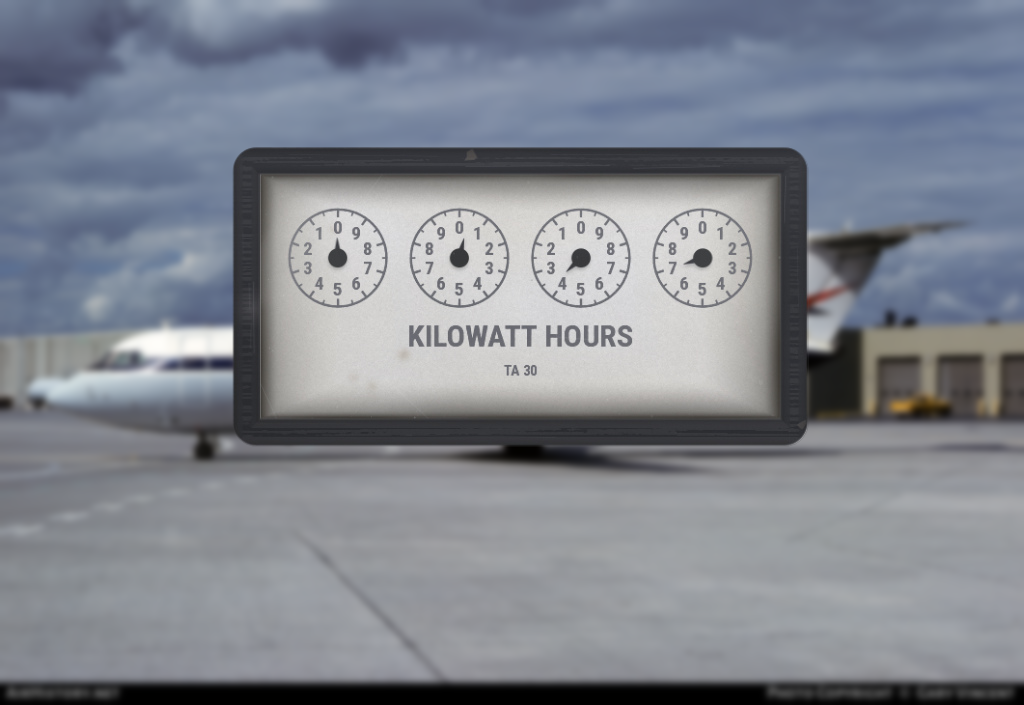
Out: 37,kWh
